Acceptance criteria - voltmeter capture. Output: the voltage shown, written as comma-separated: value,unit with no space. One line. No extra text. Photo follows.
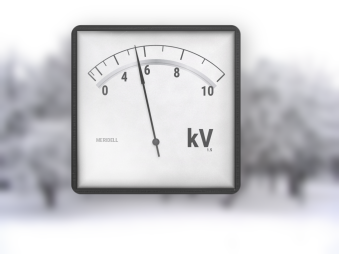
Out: 5.5,kV
